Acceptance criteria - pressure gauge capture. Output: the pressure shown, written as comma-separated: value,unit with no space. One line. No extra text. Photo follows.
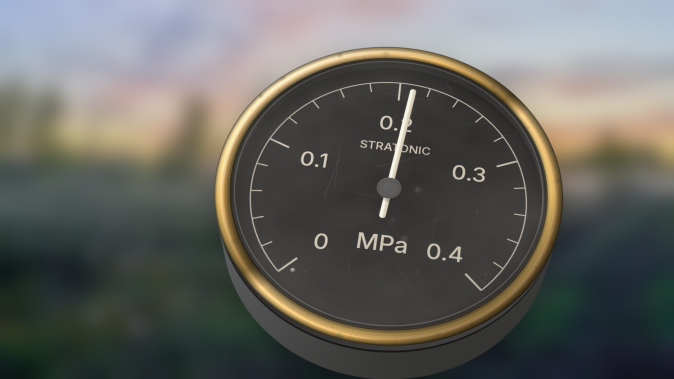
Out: 0.21,MPa
